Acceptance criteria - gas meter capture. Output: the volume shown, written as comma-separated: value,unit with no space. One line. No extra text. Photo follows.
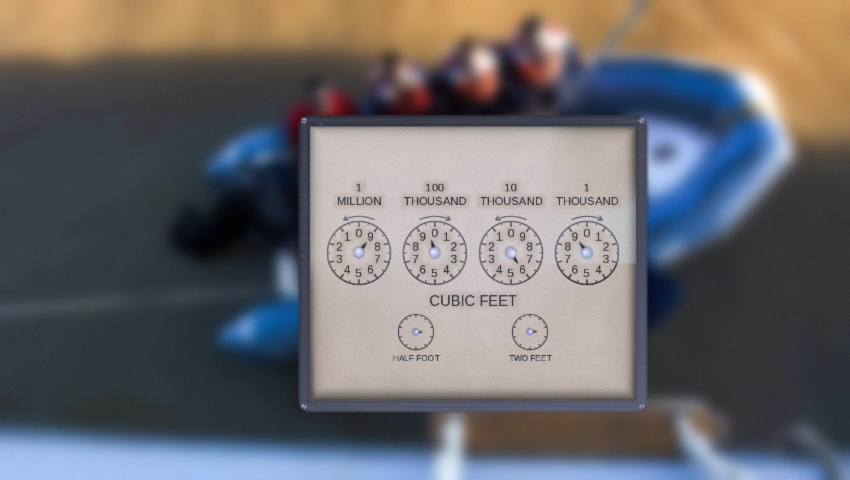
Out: 895900,ft³
